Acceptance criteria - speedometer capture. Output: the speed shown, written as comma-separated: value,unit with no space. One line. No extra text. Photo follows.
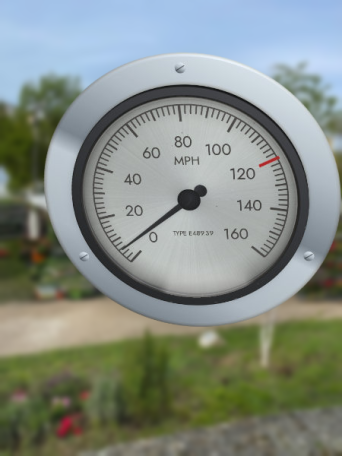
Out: 6,mph
